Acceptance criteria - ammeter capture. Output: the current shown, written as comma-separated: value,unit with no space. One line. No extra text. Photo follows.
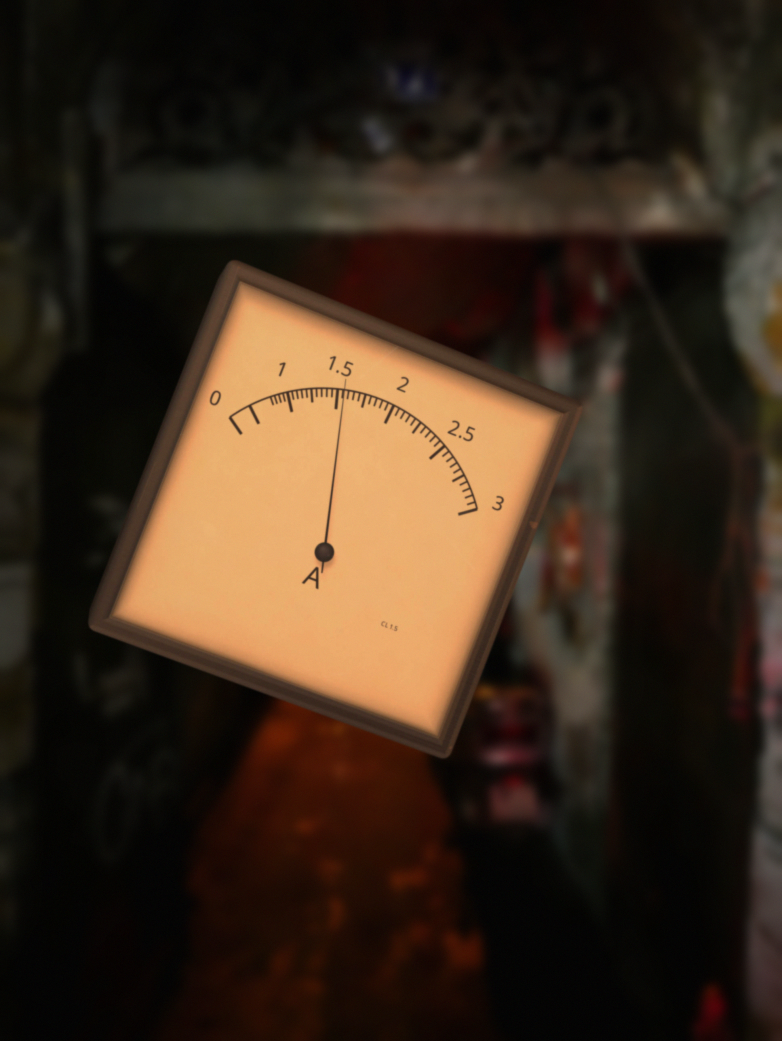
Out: 1.55,A
